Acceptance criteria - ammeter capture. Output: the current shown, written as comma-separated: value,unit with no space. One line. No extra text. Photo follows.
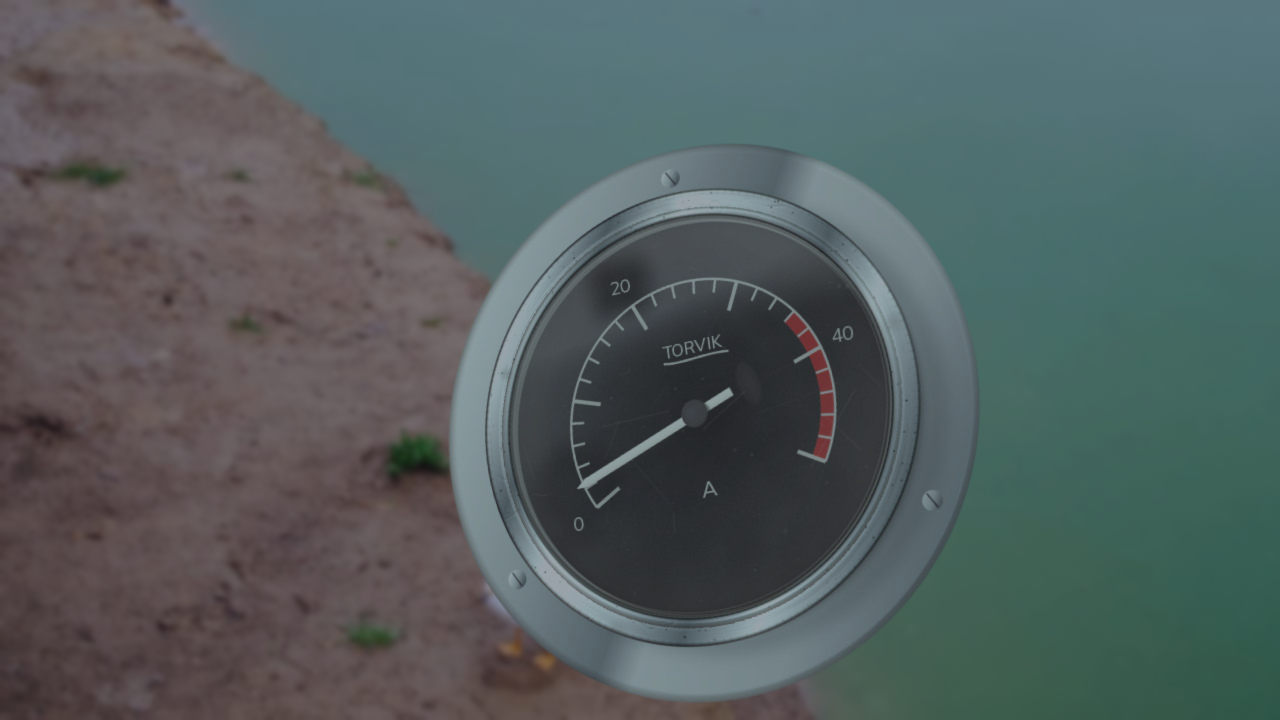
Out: 2,A
